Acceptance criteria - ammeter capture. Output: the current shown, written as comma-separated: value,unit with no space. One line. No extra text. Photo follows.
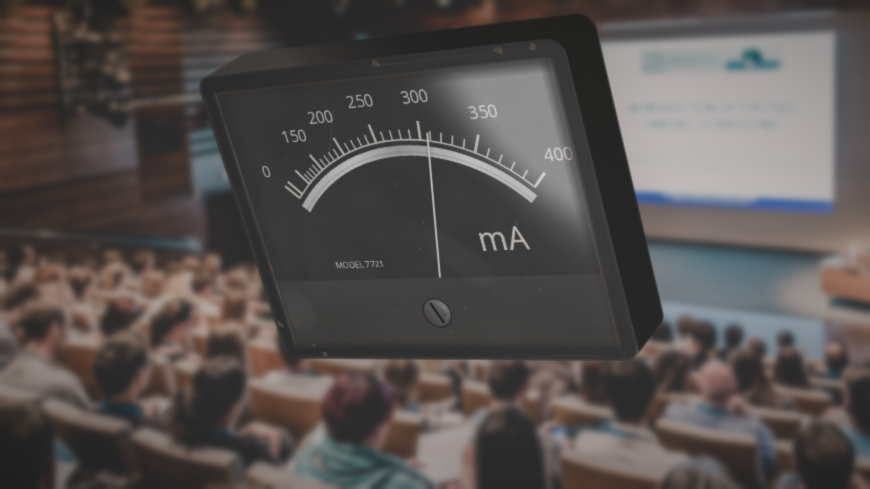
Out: 310,mA
